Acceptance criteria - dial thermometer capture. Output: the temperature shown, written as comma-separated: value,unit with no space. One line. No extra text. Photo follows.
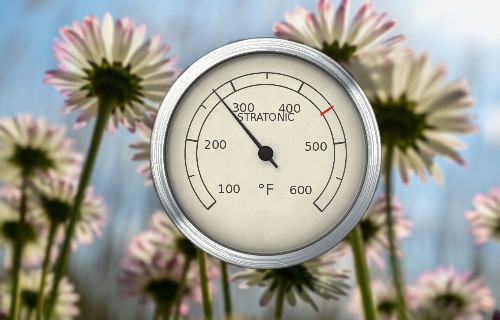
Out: 275,°F
